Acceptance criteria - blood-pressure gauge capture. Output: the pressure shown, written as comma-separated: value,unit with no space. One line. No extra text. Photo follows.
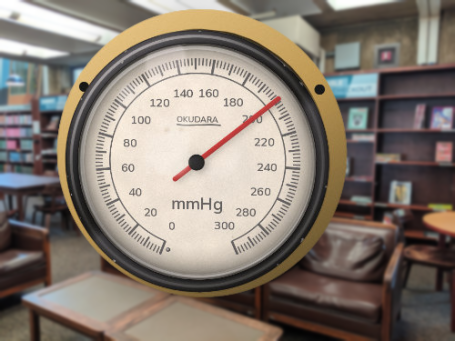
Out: 200,mmHg
